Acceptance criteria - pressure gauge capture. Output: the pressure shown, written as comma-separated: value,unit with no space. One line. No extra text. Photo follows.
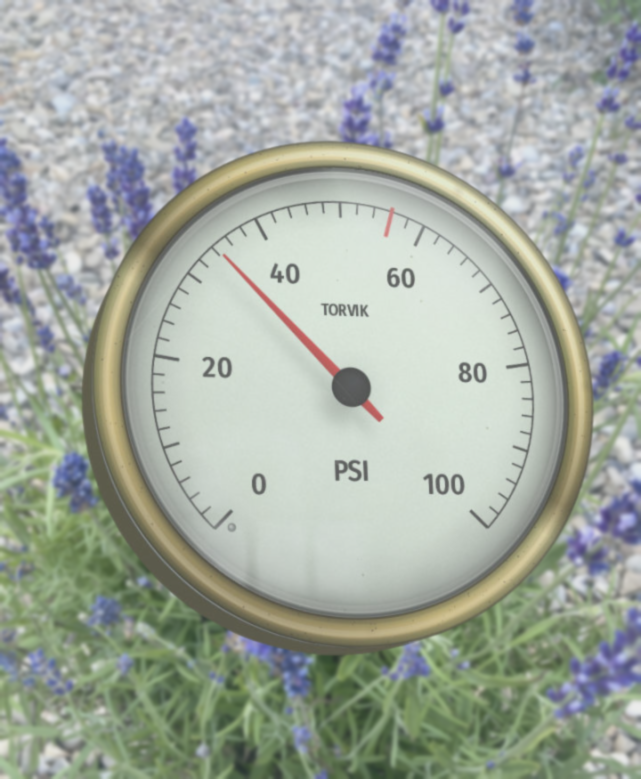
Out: 34,psi
